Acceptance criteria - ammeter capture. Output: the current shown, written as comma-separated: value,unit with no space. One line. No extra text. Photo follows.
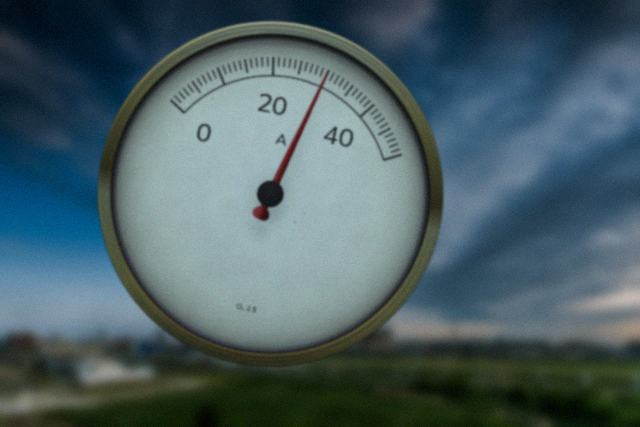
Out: 30,A
